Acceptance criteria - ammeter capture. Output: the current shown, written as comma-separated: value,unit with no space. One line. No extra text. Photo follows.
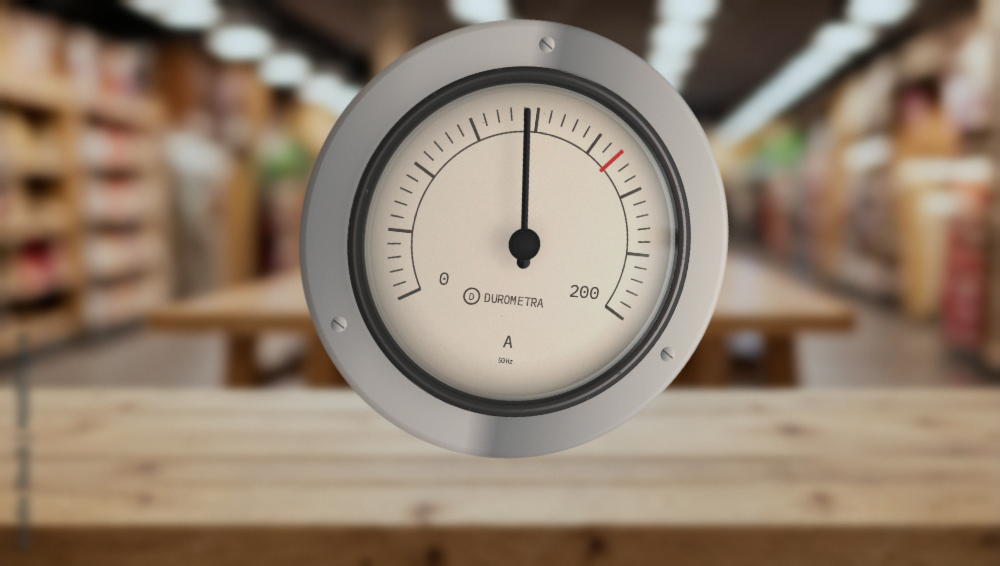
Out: 95,A
